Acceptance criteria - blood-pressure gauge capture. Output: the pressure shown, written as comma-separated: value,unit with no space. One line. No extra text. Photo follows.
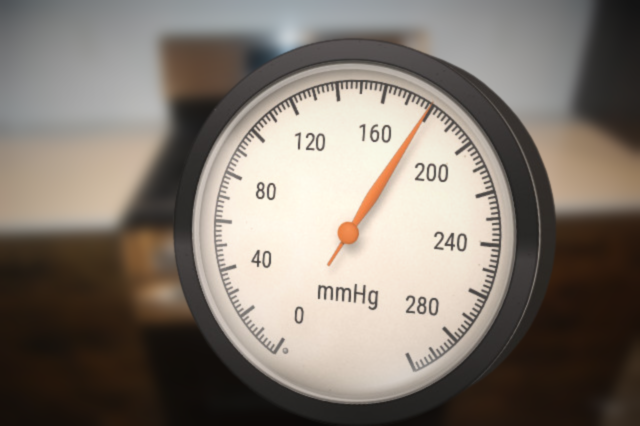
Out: 180,mmHg
